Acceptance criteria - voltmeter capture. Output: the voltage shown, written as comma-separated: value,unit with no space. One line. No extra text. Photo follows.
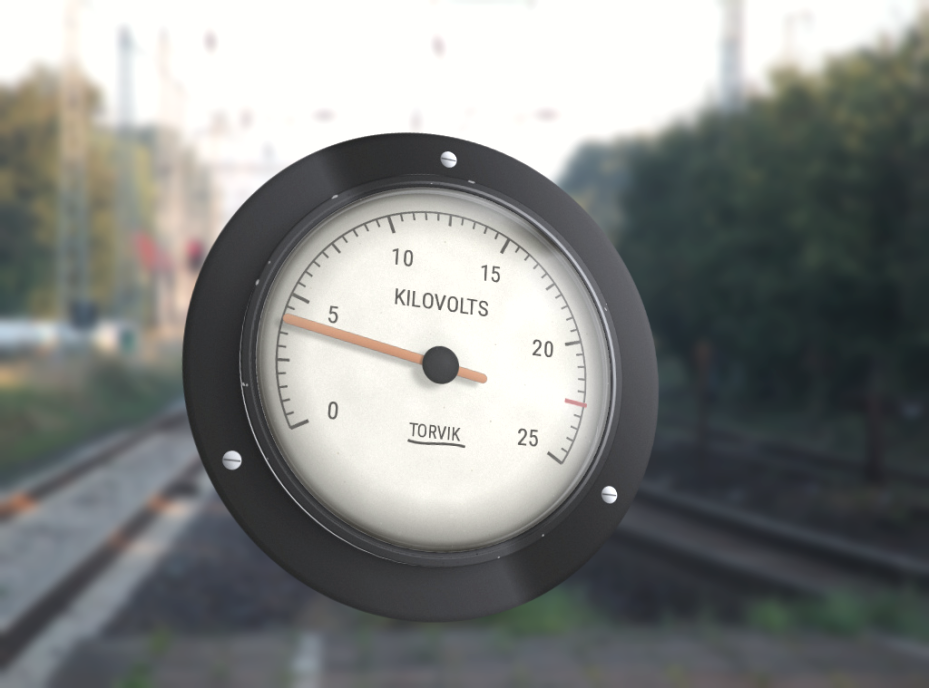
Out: 4,kV
